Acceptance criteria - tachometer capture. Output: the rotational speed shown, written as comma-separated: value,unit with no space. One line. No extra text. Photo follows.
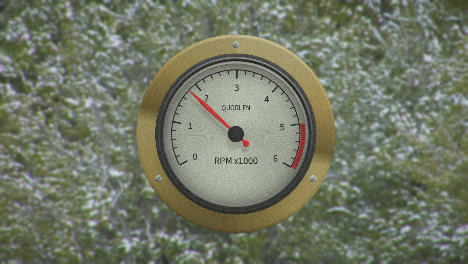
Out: 1800,rpm
